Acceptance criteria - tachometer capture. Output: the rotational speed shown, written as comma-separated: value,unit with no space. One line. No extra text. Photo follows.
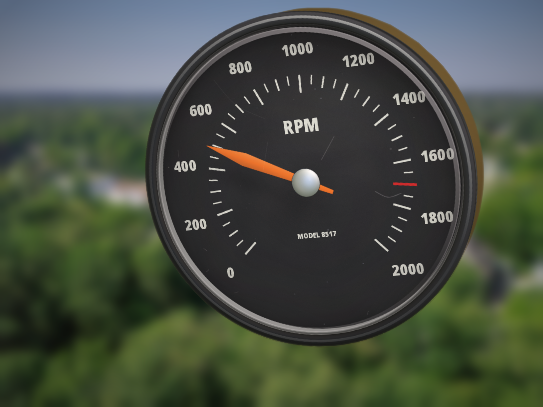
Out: 500,rpm
